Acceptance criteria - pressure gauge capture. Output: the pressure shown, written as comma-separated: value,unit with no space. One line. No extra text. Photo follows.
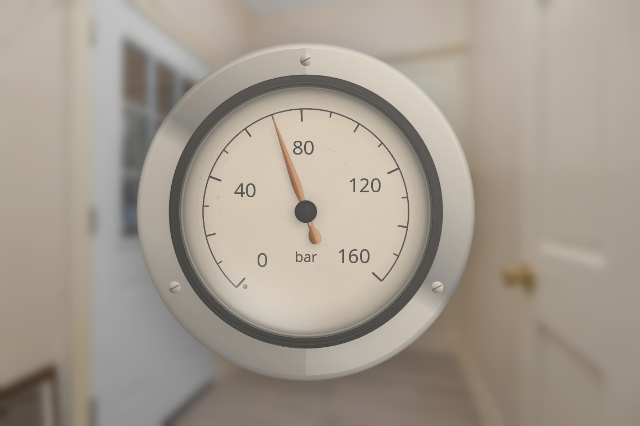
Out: 70,bar
